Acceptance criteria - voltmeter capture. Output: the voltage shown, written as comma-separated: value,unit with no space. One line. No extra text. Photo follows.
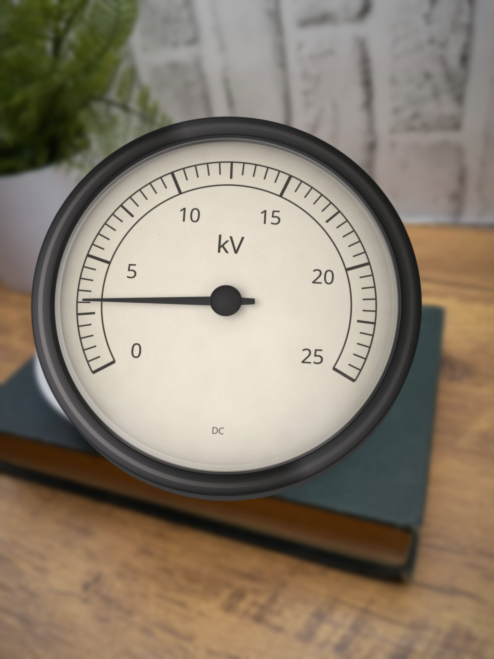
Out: 3,kV
